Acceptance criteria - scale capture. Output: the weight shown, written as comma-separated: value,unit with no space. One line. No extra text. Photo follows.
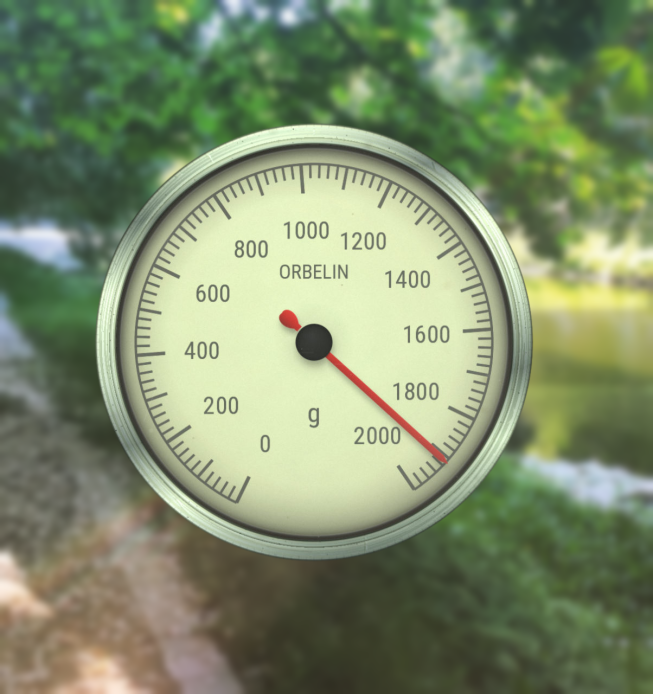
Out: 1910,g
